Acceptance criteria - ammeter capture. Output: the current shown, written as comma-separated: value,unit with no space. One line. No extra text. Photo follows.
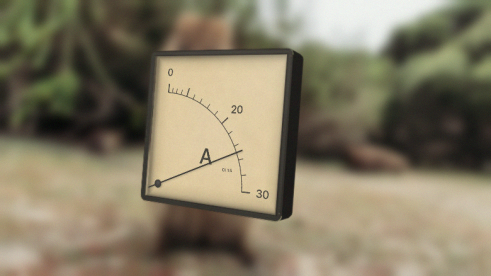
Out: 25,A
